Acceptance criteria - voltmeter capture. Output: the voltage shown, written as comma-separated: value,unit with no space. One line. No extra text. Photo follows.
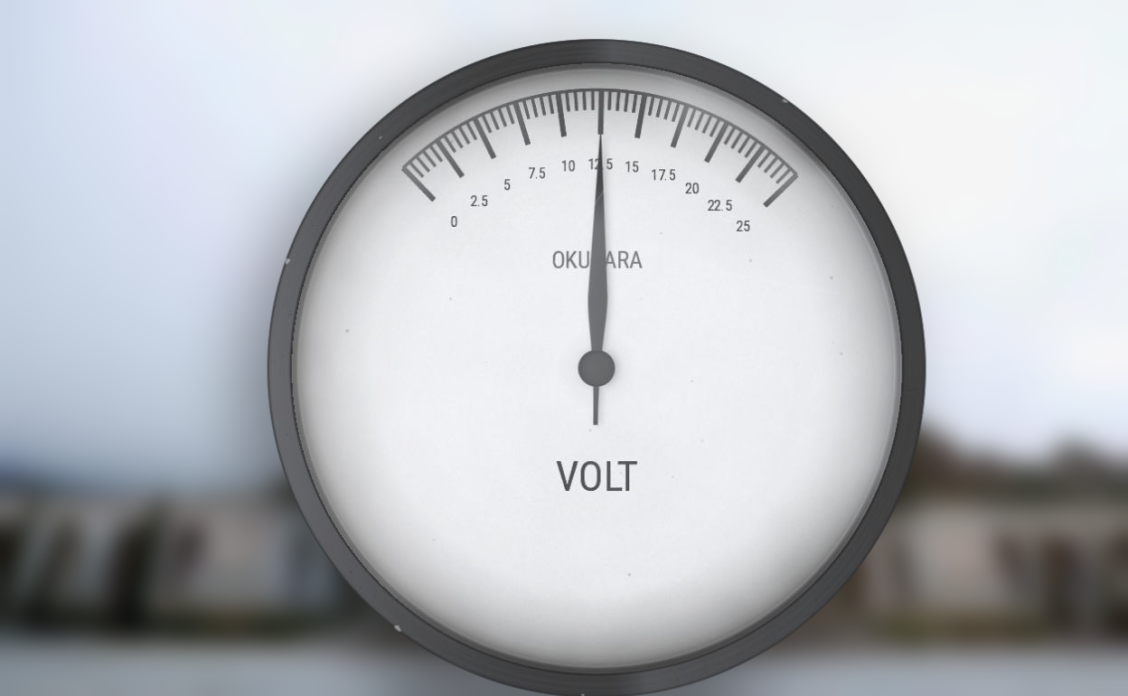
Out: 12.5,V
